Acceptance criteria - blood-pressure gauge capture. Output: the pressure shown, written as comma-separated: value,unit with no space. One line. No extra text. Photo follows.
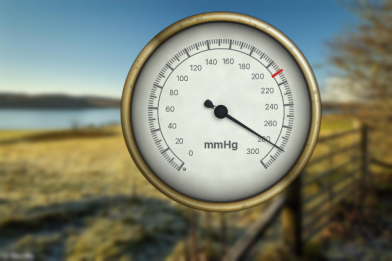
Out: 280,mmHg
